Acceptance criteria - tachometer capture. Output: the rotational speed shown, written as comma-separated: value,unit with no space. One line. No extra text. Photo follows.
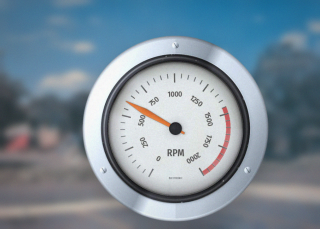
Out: 600,rpm
